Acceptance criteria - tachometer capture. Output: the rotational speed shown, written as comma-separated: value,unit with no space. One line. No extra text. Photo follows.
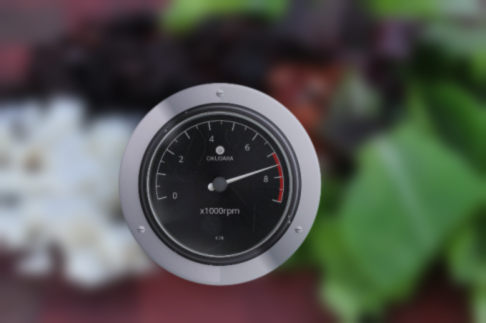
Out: 7500,rpm
